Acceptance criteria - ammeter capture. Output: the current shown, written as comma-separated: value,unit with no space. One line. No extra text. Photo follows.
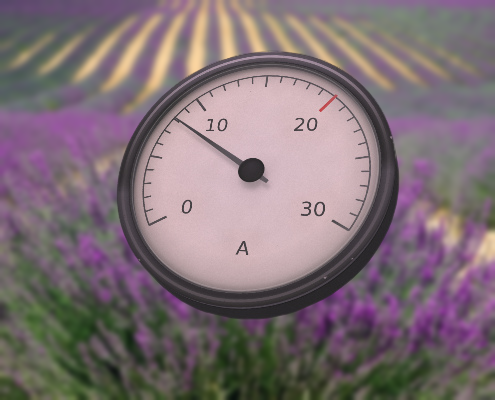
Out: 8,A
